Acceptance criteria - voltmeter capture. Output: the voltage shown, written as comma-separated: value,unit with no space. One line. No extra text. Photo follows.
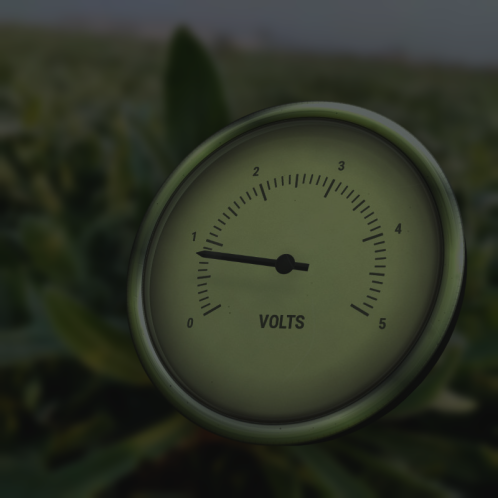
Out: 0.8,V
